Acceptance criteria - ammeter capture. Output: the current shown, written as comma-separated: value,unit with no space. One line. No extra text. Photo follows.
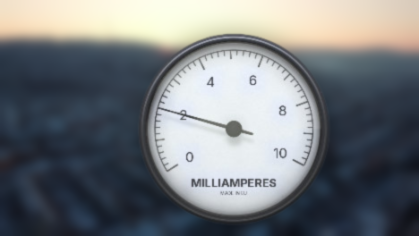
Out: 2,mA
